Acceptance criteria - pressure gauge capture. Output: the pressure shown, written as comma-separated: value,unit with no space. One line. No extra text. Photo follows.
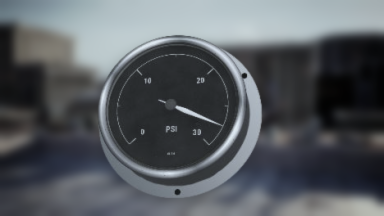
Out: 27.5,psi
